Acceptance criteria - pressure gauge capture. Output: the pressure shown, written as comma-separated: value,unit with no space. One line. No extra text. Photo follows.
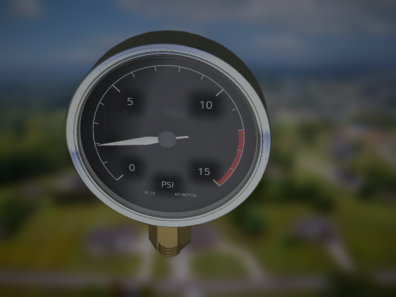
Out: 2,psi
